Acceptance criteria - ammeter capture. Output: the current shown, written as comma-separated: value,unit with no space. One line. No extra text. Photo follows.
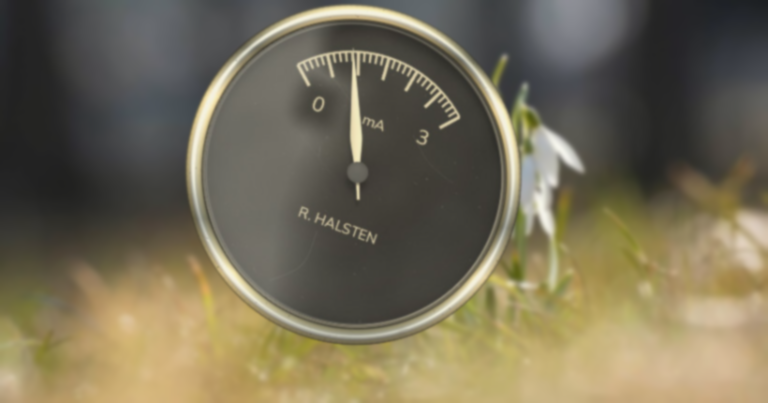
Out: 0.9,mA
